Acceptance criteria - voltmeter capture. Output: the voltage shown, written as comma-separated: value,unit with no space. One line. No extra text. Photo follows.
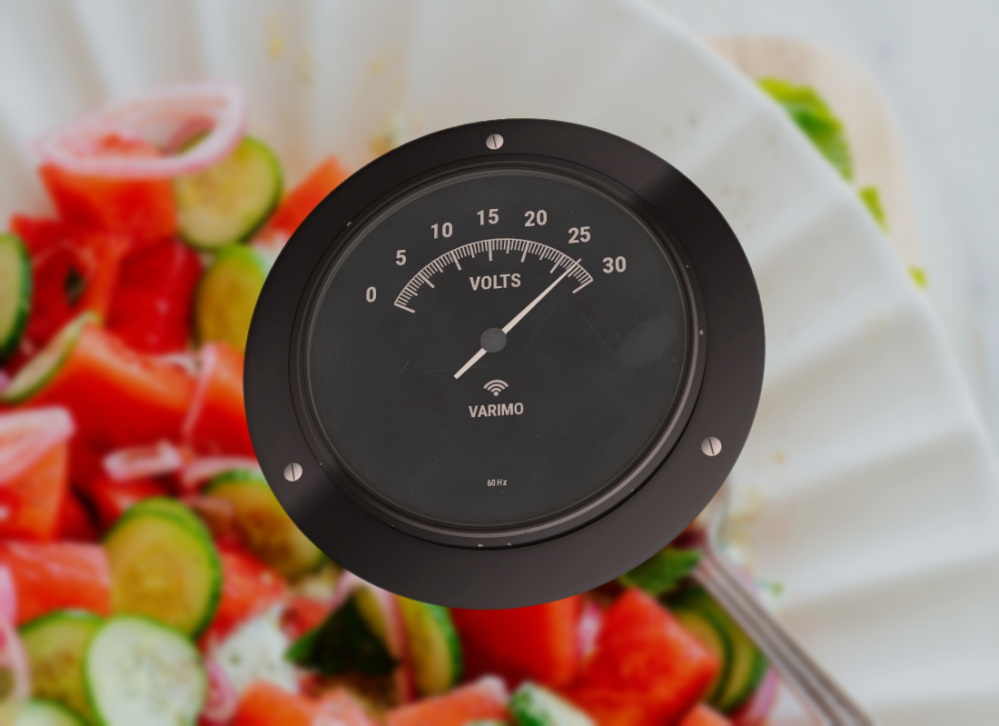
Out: 27.5,V
